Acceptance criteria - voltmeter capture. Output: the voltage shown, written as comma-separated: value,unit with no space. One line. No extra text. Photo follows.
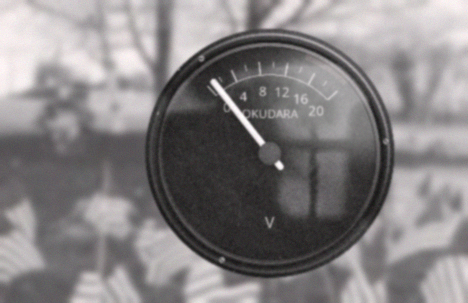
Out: 1,V
